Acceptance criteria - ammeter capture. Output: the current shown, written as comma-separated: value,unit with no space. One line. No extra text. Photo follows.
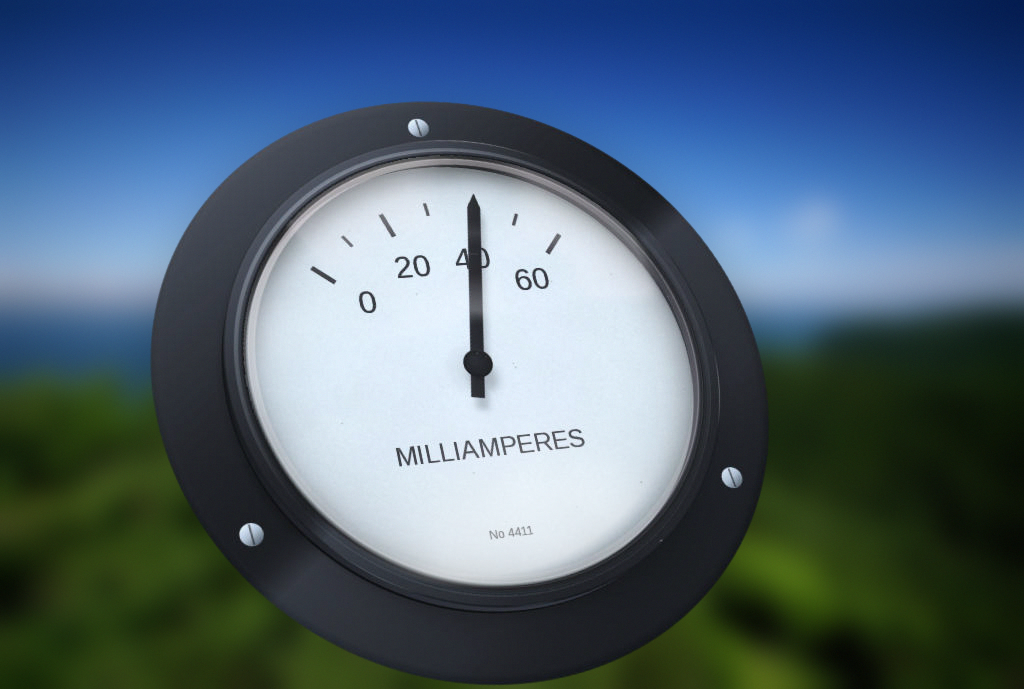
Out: 40,mA
